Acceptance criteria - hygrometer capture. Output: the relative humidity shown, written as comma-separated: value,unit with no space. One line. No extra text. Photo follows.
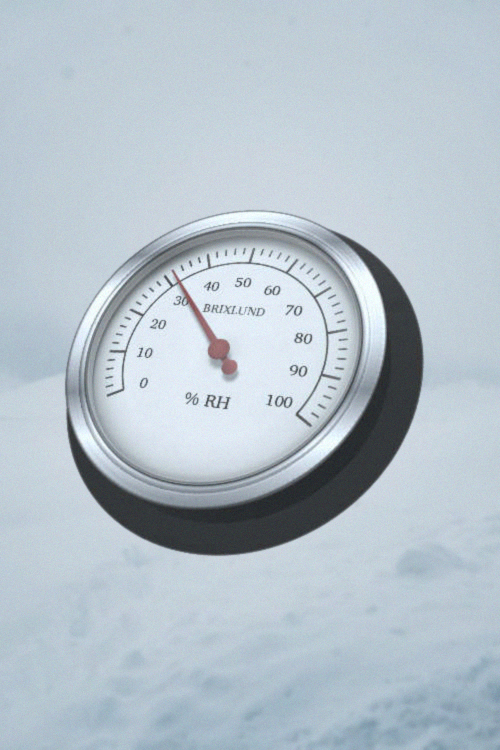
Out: 32,%
